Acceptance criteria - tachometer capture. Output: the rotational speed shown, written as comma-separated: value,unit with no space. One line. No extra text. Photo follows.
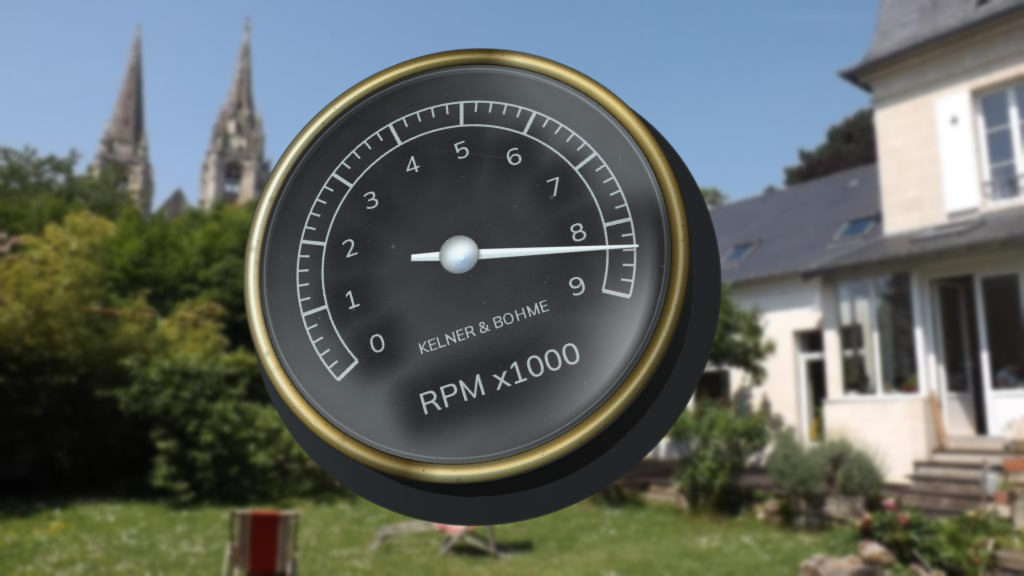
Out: 8400,rpm
